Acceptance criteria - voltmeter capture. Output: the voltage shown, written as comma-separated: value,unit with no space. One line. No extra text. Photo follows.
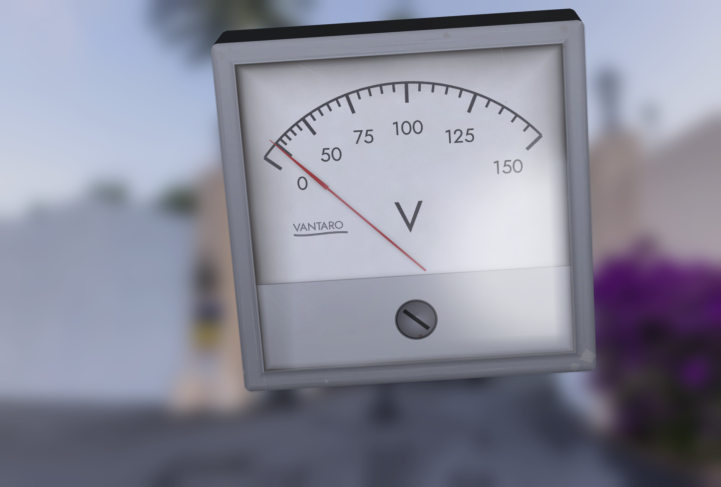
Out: 25,V
